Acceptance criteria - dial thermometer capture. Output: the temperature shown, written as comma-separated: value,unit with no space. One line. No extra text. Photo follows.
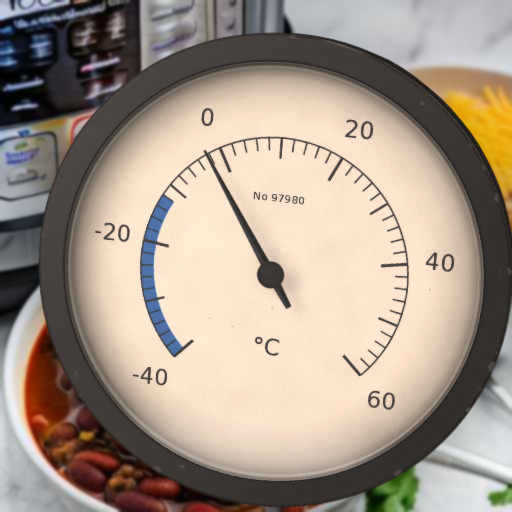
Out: -2,°C
